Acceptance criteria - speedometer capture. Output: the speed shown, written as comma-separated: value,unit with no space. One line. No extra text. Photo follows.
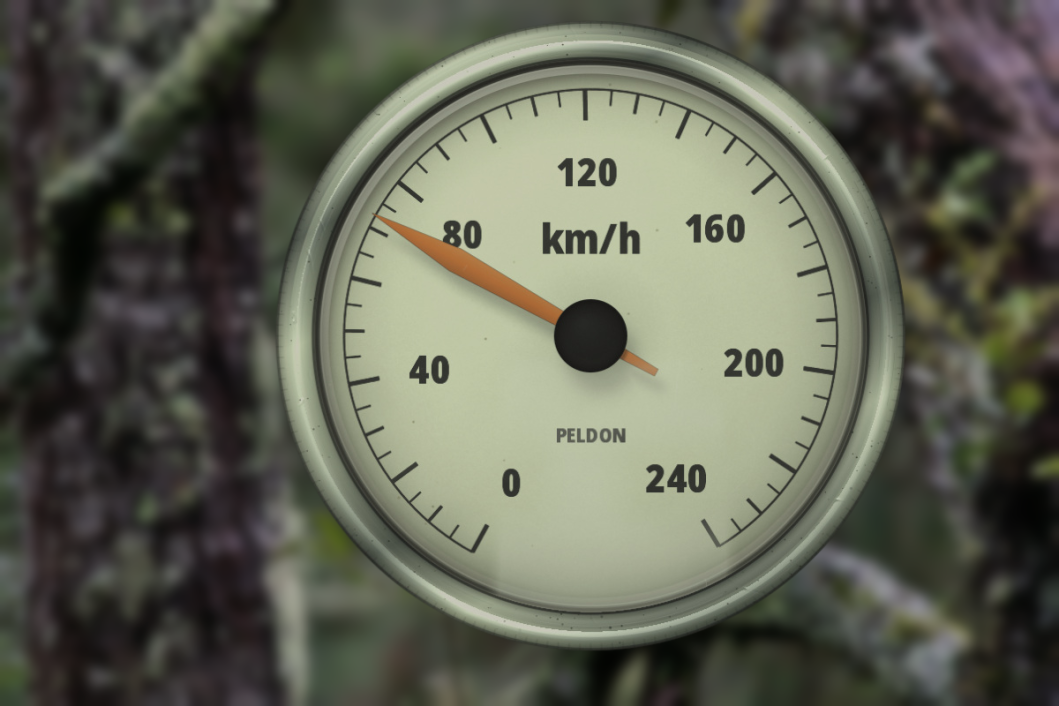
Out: 72.5,km/h
